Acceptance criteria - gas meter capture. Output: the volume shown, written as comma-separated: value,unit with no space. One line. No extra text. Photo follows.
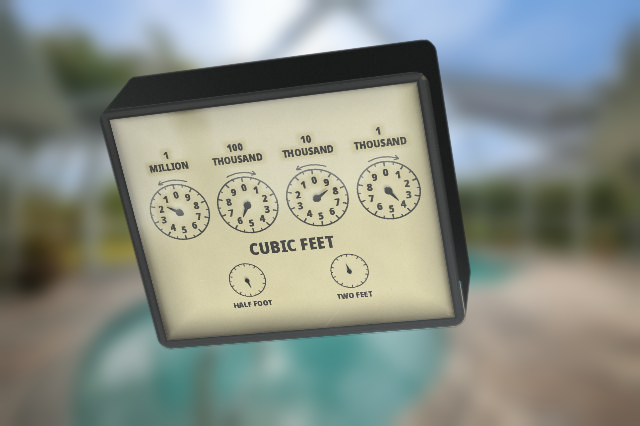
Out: 158400,ft³
